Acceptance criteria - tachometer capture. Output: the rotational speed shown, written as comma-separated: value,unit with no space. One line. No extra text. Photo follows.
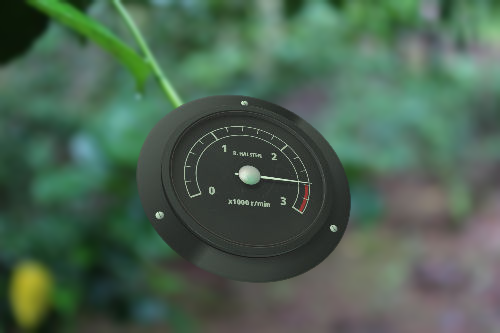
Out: 2600,rpm
